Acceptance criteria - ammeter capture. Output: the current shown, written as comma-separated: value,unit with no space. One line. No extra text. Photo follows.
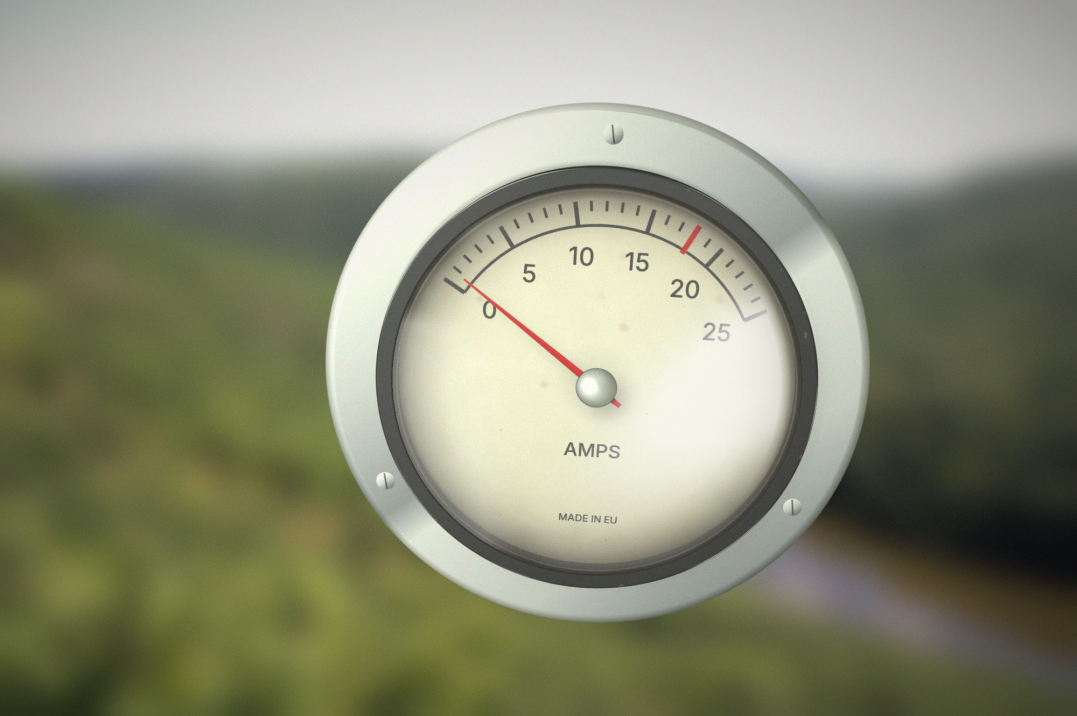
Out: 1,A
